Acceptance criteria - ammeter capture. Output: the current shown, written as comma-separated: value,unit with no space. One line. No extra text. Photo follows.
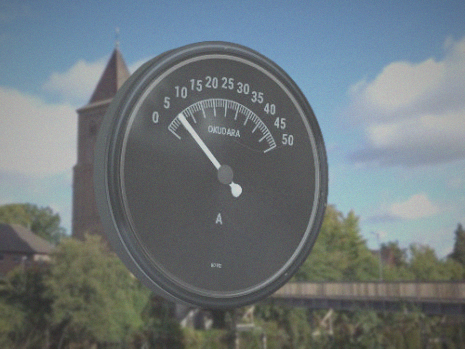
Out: 5,A
